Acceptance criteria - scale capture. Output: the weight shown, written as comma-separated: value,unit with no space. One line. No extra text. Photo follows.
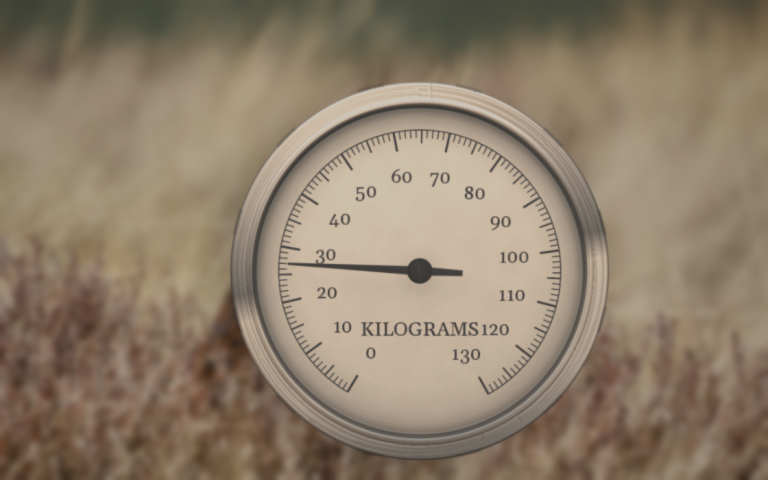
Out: 27,kg
